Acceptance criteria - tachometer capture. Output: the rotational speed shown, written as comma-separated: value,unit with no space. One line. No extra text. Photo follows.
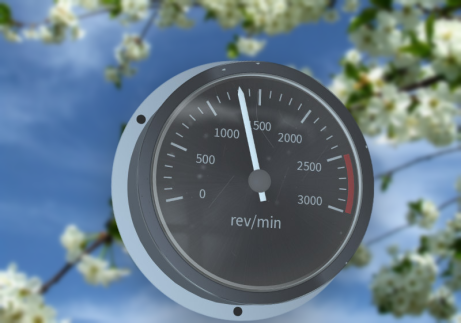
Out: 1300,rpm
